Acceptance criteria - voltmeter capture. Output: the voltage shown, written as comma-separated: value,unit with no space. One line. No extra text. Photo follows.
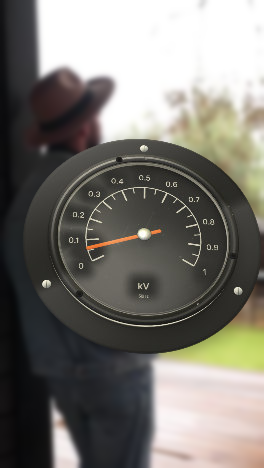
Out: 0.05,kV
